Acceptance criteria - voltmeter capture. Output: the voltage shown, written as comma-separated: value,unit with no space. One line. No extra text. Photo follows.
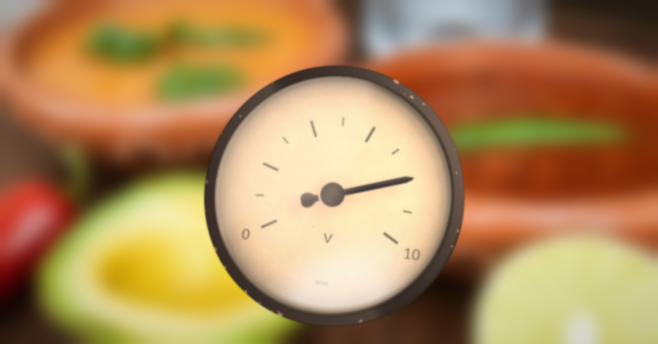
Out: 8,V
